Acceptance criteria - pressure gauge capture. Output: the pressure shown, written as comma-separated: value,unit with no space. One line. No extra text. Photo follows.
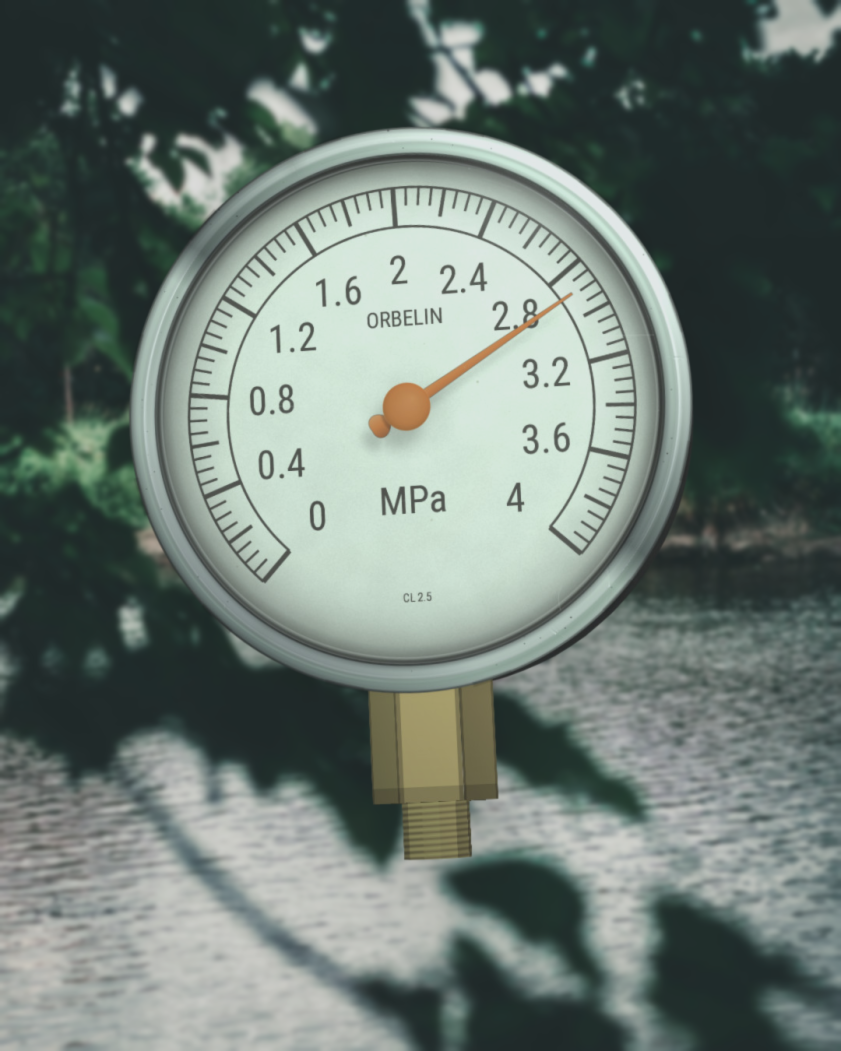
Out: 2.9,MPa
